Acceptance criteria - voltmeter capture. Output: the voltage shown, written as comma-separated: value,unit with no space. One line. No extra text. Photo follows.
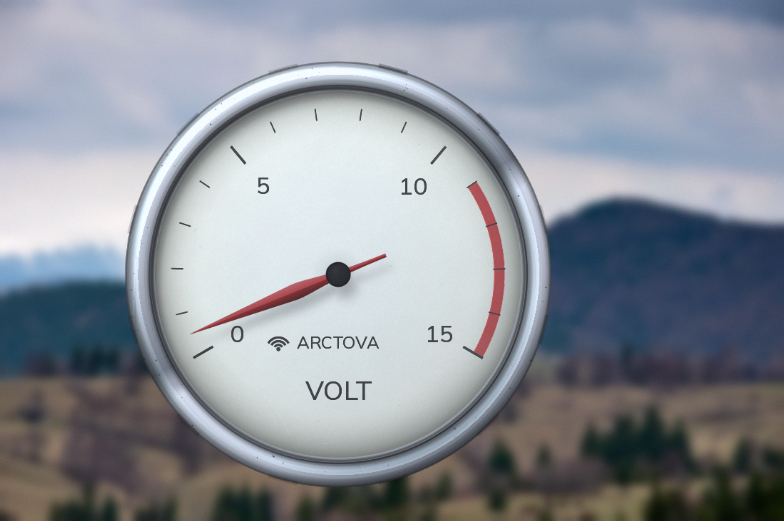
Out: 0.5,V
